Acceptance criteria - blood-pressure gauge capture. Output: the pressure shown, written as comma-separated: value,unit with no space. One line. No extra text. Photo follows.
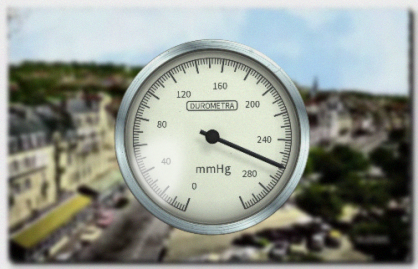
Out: 260,mmHg
